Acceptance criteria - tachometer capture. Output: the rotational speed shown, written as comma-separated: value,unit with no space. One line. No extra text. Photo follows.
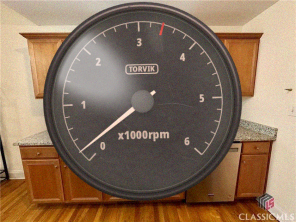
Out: 200,rpm
